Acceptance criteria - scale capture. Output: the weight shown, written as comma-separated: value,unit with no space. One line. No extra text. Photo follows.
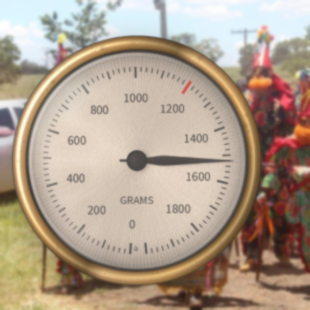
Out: 1520,g
